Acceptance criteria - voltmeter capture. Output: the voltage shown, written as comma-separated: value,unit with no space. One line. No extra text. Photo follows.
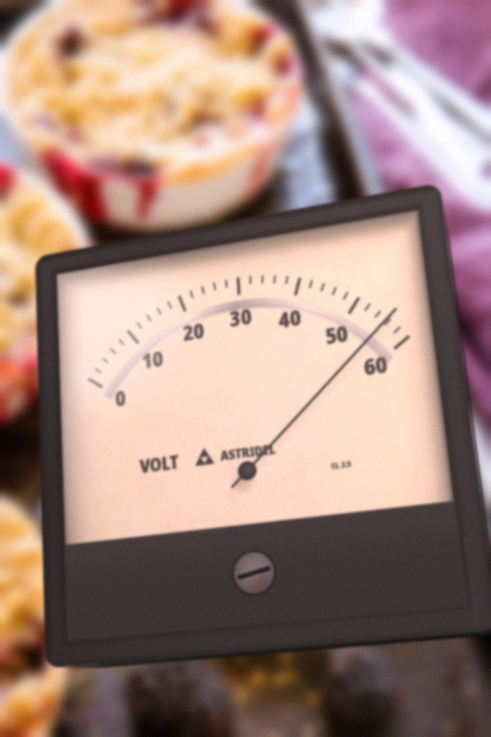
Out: 56,V
